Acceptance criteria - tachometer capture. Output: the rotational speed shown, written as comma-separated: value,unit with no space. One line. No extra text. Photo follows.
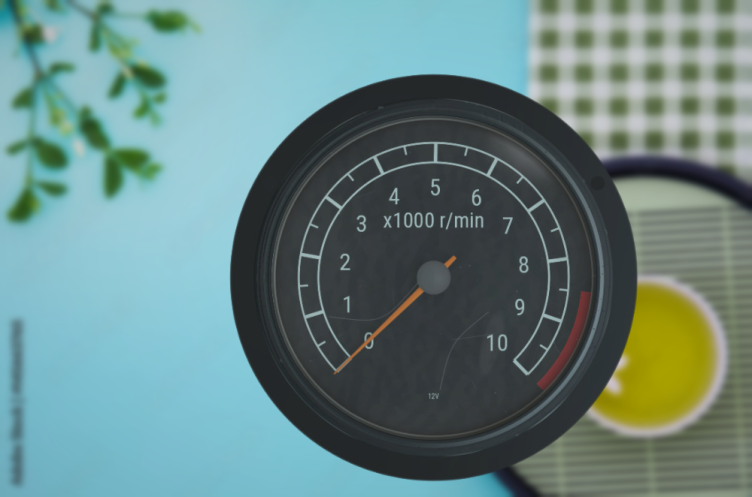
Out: 0,rpm
